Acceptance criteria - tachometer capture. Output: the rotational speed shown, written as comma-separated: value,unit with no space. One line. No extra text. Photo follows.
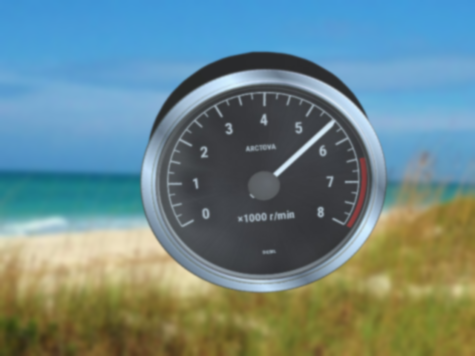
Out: 5500,rpm
